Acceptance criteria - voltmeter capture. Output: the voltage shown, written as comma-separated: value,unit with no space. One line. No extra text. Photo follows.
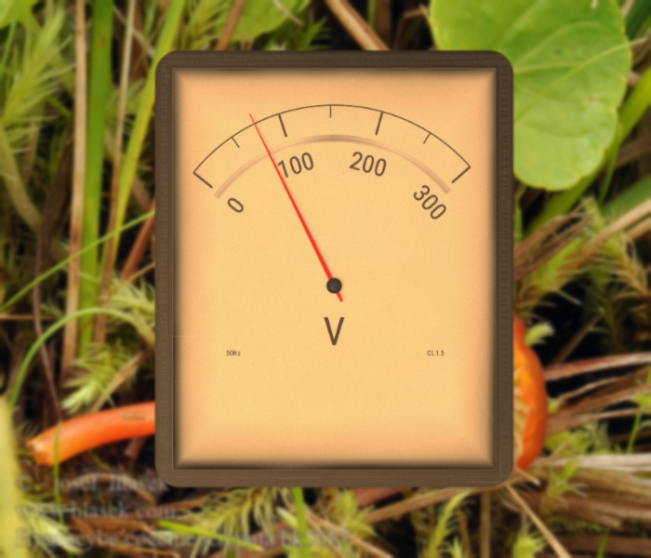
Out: 75,V
